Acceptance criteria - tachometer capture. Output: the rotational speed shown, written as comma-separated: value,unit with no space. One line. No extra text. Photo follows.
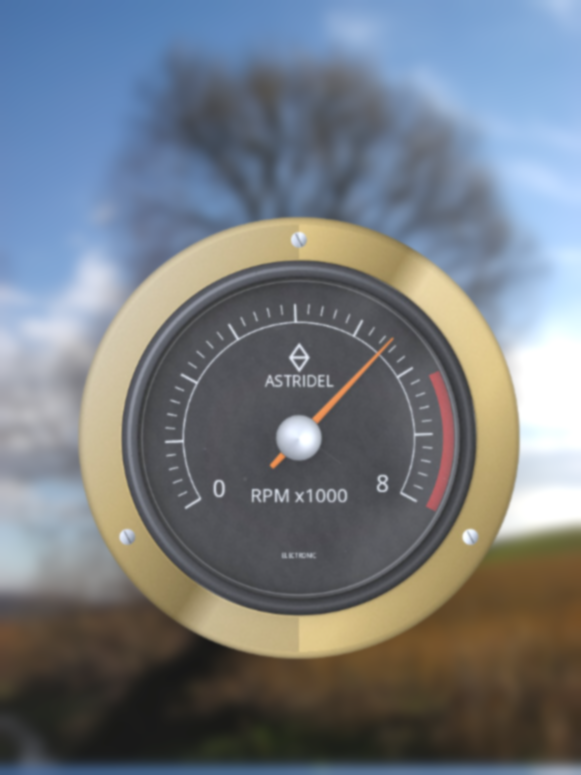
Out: 5500,rpm
